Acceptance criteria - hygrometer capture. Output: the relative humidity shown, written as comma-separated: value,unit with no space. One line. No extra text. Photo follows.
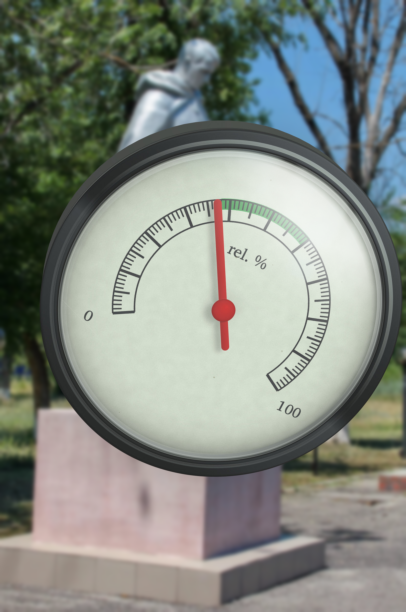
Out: 37,%
